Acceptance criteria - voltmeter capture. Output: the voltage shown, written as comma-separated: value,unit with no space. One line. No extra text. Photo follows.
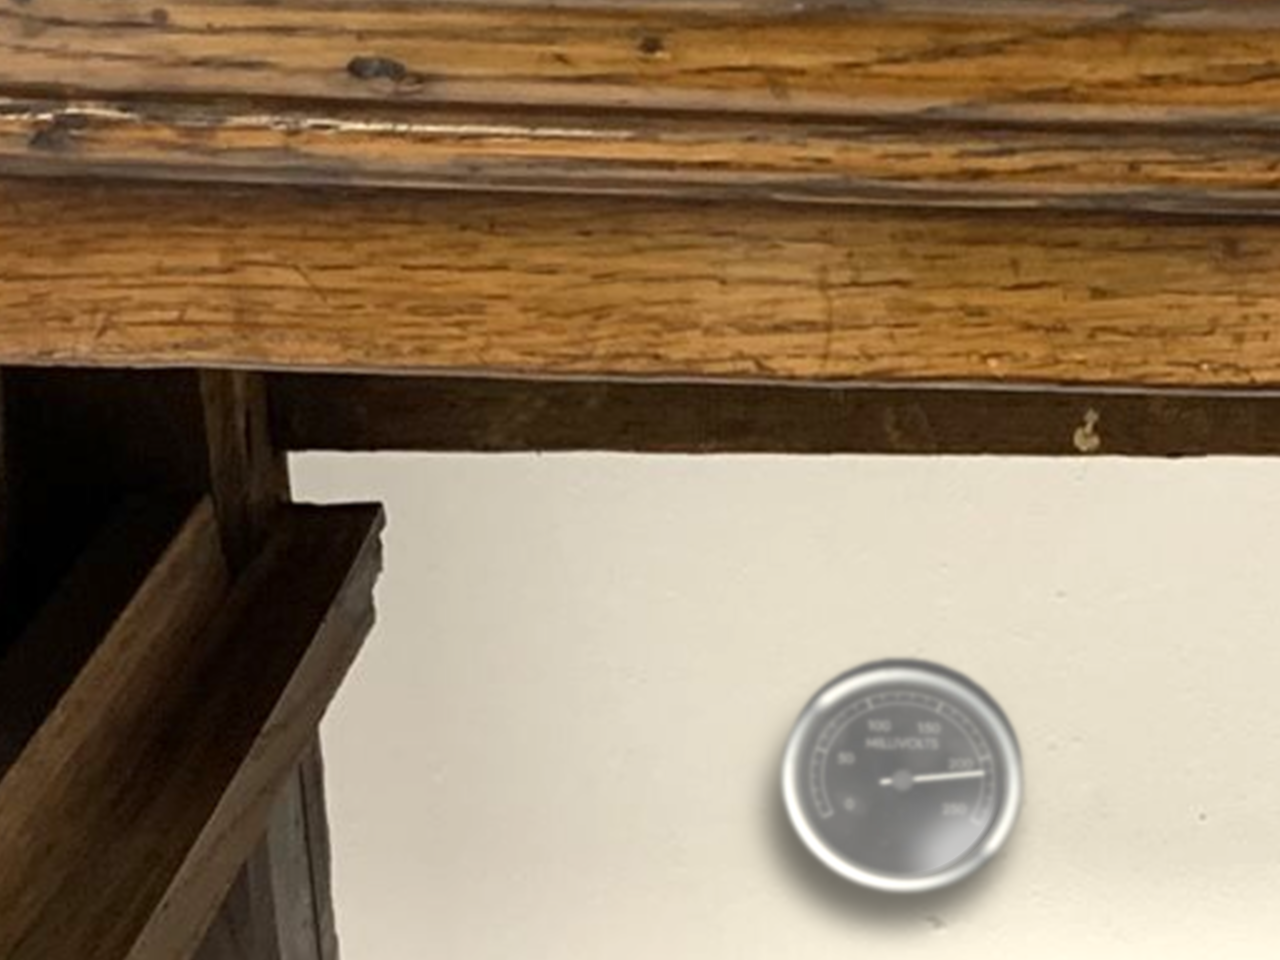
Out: 210,mV
